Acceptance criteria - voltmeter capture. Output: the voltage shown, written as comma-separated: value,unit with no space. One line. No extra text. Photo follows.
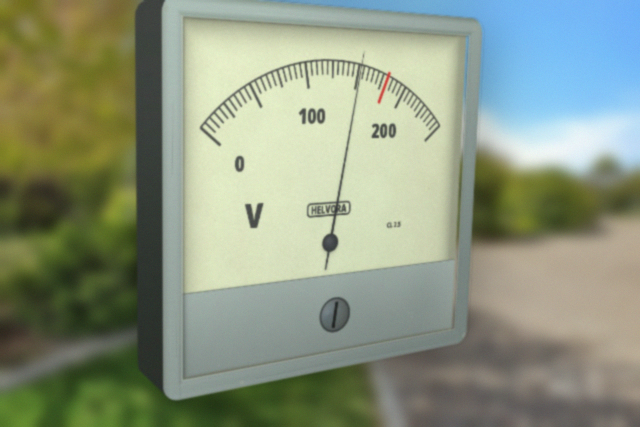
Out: 150,V
